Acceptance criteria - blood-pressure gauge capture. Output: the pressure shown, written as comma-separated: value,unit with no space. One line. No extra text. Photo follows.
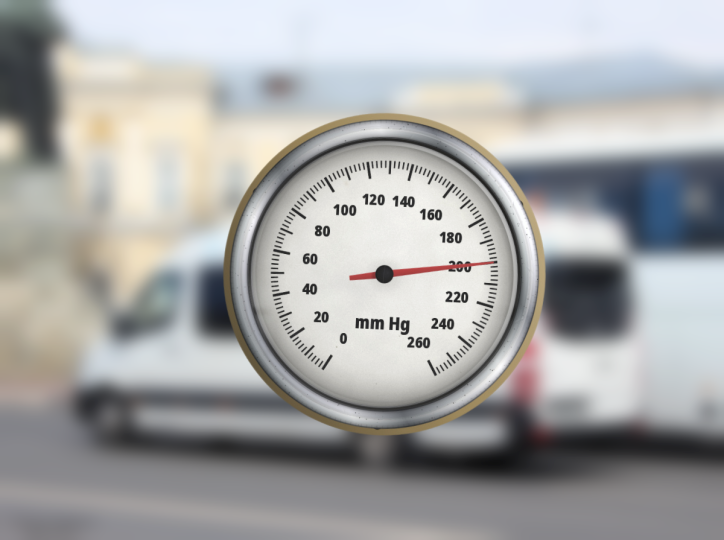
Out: 200,mmHg
